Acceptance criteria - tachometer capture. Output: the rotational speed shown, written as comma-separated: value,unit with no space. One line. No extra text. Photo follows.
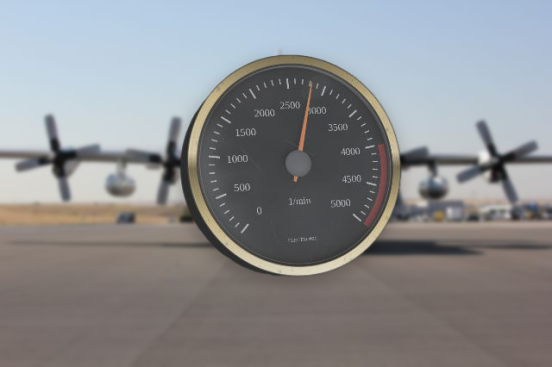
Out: 2800,rpm
